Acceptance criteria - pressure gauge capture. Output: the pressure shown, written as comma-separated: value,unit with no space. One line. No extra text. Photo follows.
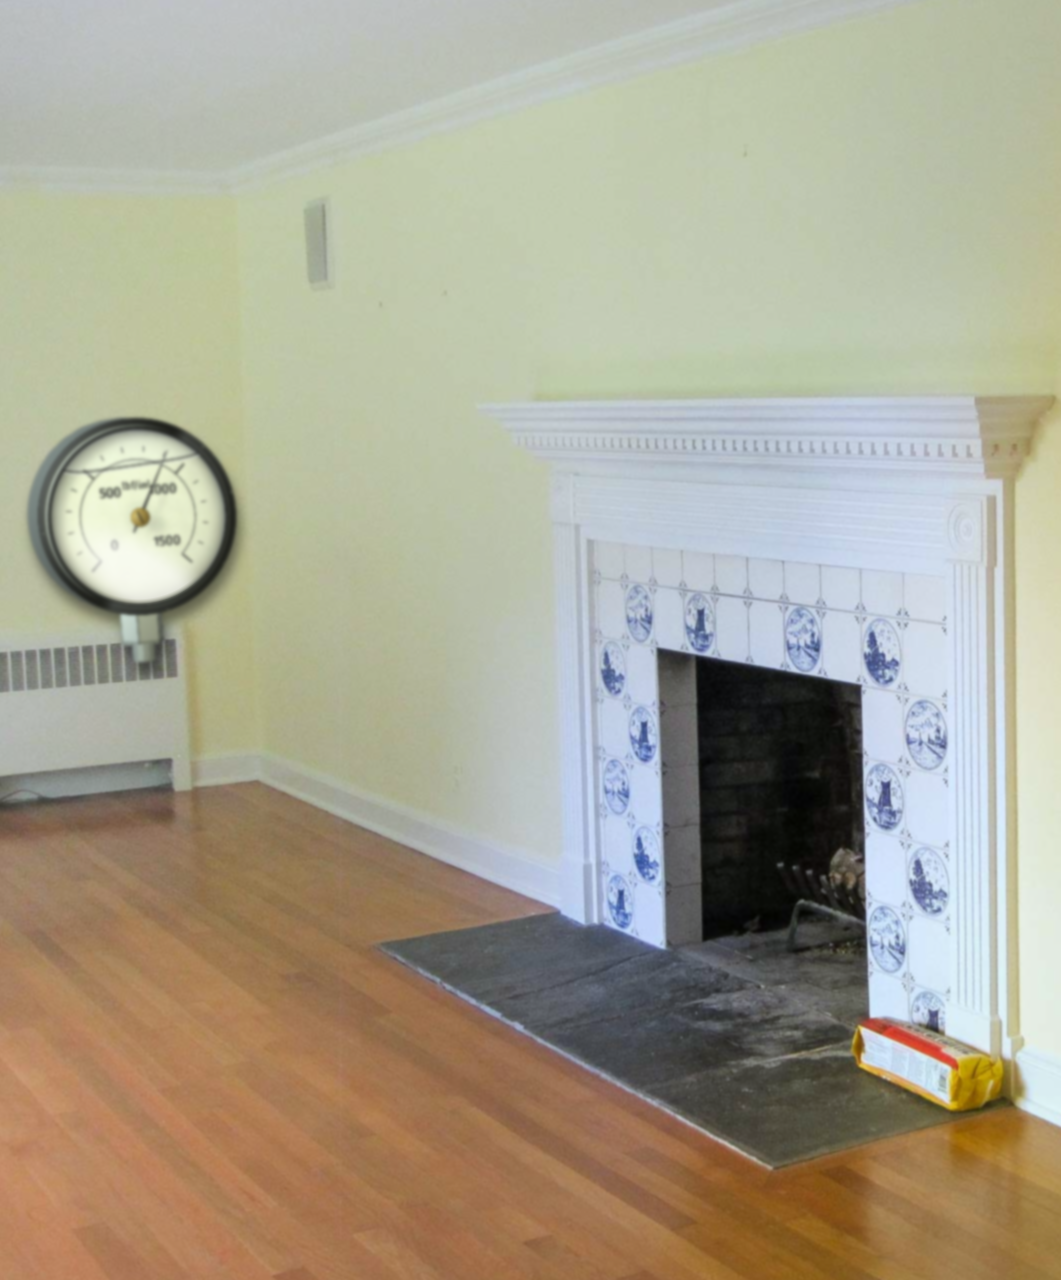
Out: 900,psi
